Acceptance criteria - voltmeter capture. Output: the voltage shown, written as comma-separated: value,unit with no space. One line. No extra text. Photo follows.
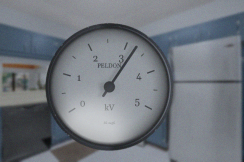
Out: 3.25,kV
